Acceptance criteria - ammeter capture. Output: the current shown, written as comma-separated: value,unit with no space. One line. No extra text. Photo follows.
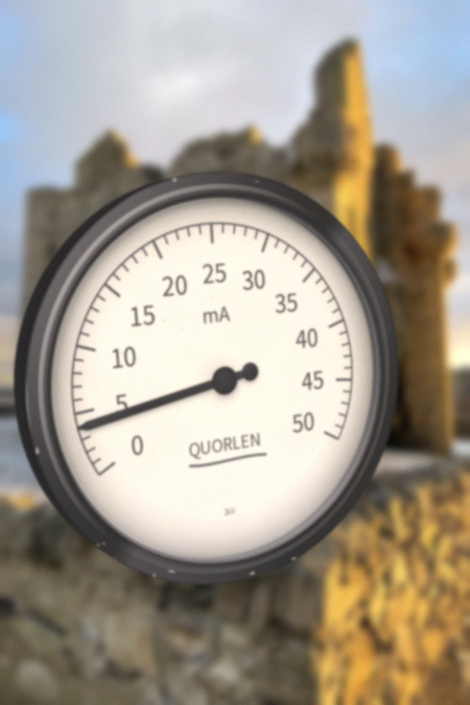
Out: 4,mA
